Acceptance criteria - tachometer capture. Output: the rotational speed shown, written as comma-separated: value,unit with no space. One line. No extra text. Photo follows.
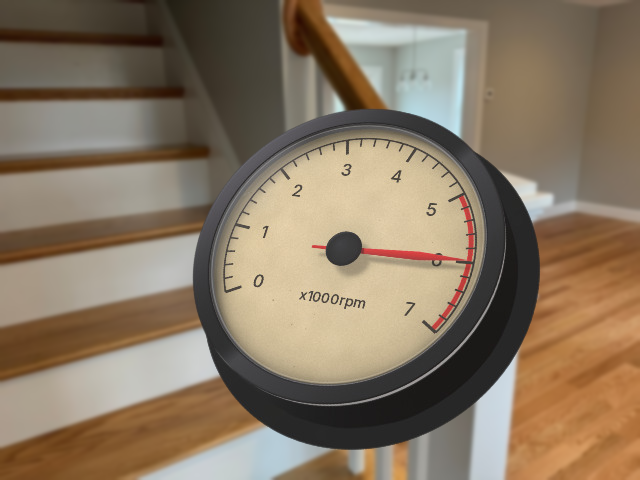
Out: 6000,rpm
